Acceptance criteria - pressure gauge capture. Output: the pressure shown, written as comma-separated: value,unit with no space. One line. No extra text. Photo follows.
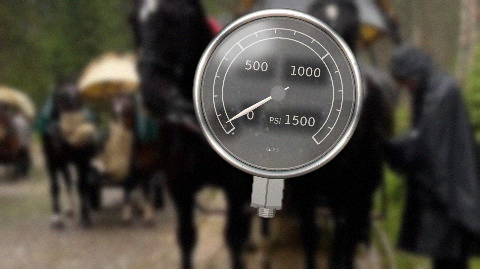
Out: 50,psi
